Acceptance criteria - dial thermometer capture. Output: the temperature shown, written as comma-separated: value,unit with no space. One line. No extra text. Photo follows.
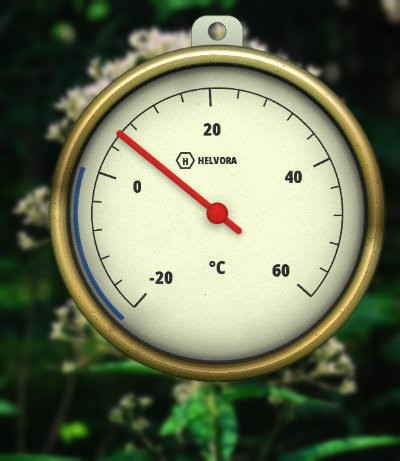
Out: 6,°C
